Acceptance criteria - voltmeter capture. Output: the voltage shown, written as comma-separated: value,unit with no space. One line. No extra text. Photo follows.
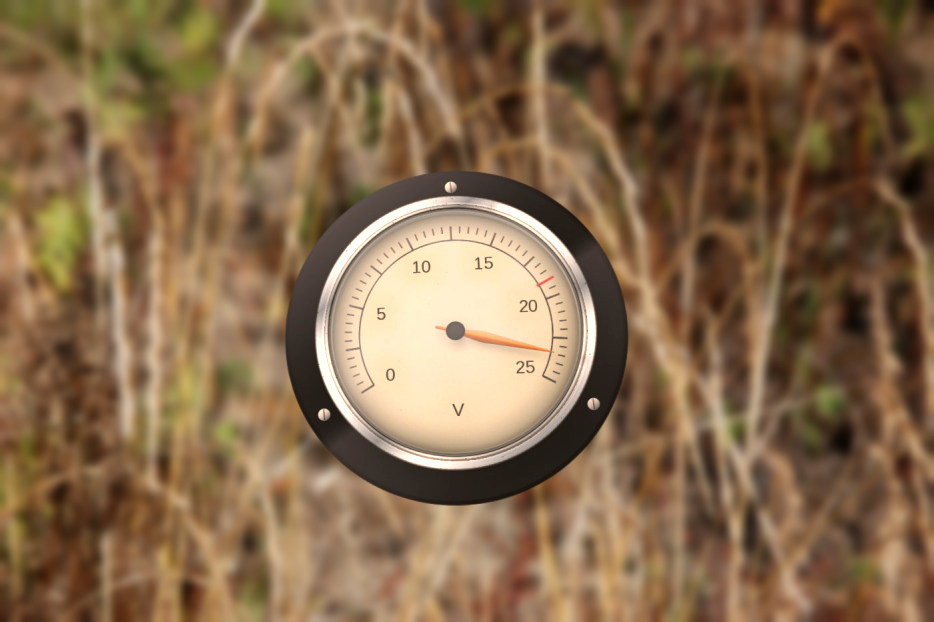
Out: 23.5,V
